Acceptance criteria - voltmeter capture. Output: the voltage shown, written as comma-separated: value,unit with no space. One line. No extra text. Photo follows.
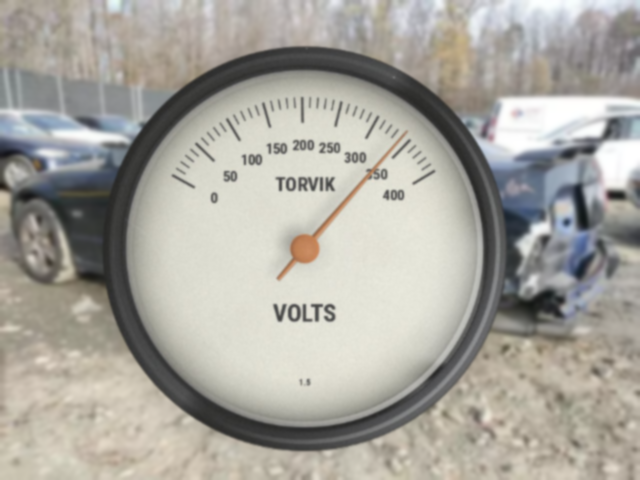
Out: 340,V
